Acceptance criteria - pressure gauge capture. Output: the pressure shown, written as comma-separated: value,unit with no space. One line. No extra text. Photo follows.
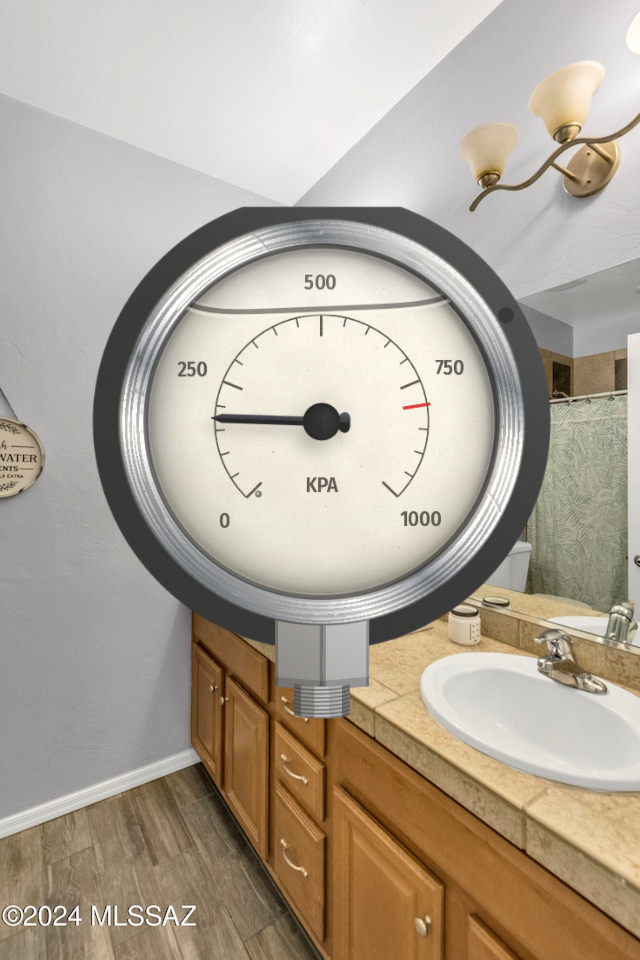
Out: 175,kPa
